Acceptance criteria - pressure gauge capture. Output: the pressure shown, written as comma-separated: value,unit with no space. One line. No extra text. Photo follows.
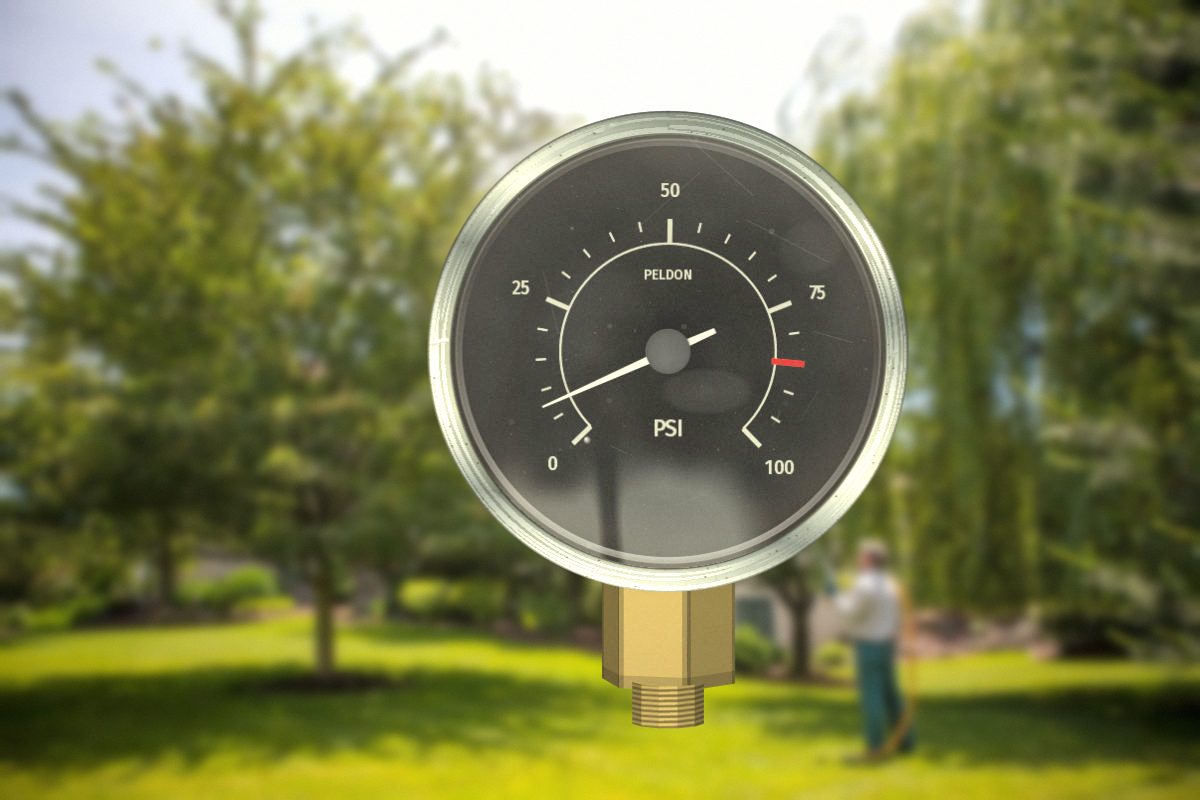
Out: 7.5,psi
